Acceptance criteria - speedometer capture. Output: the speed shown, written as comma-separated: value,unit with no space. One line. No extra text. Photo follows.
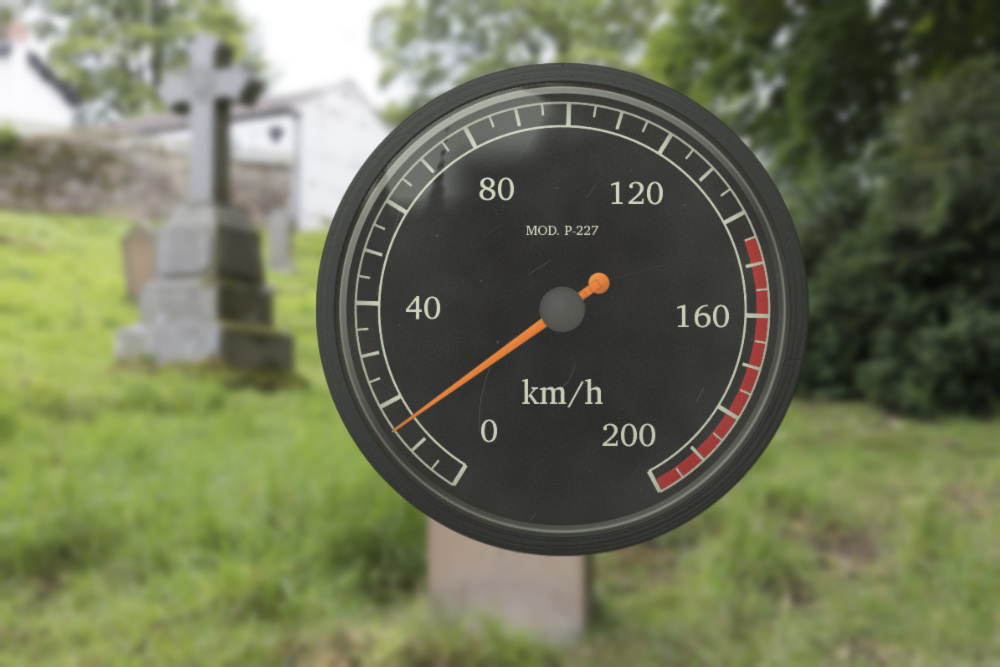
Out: 15,km/h
